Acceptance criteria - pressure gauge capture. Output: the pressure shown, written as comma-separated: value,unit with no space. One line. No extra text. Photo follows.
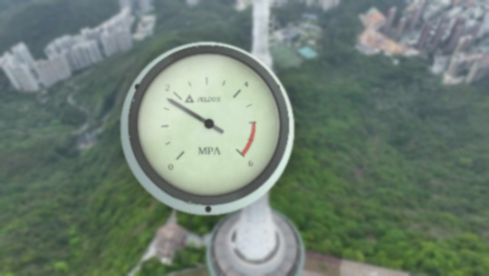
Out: 1.75,MPa
